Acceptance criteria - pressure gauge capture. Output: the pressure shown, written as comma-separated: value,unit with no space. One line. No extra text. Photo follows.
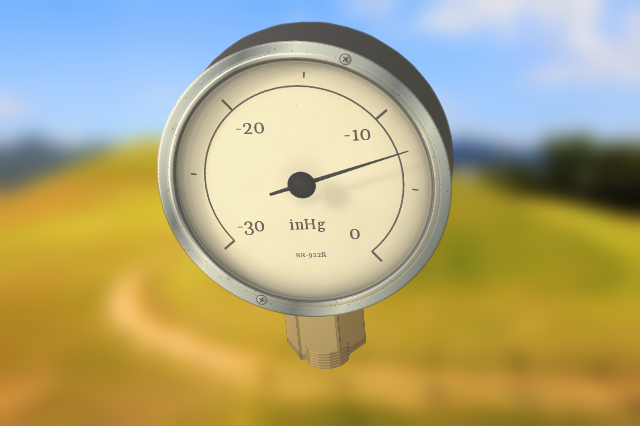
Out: -7.5,inHg
